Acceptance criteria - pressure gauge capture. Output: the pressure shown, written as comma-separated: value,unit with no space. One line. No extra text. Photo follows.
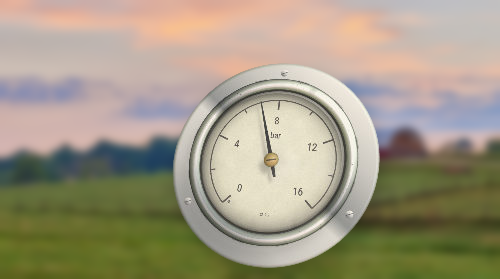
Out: 7,bar
